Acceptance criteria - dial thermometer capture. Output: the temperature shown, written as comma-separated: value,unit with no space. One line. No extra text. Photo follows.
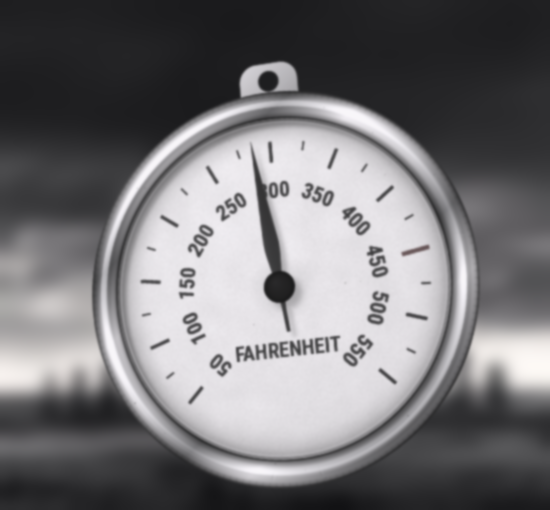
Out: 287.5,°F
